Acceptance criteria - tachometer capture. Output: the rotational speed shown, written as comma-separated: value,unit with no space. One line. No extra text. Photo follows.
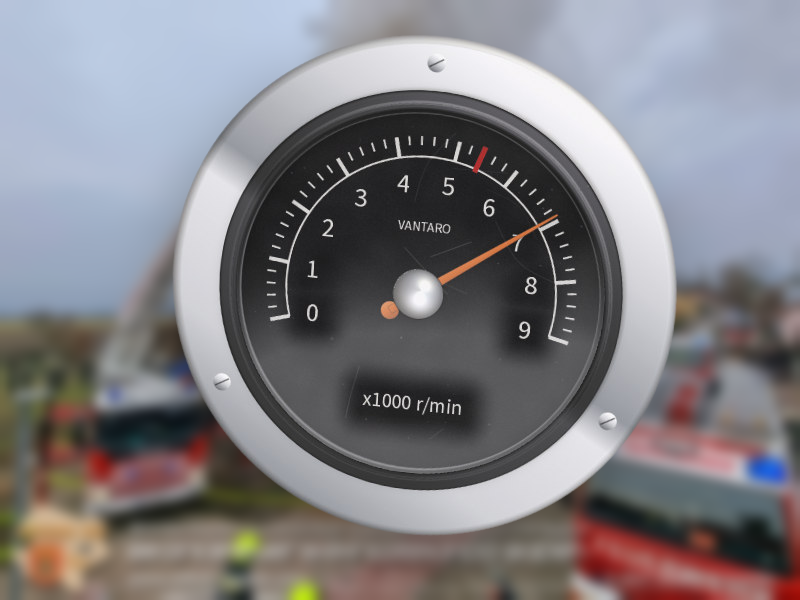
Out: 6900,rpm
